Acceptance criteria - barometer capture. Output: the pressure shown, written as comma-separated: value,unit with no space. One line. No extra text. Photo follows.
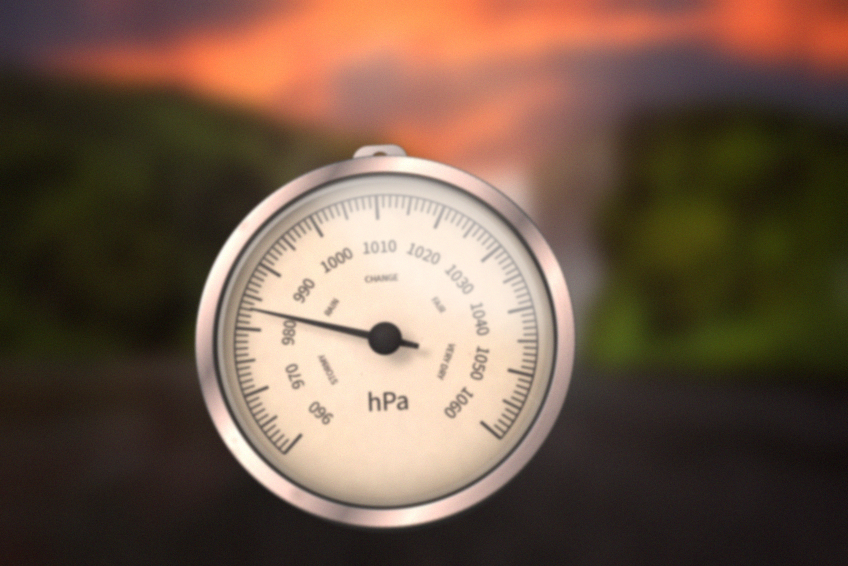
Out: 983,hPa
